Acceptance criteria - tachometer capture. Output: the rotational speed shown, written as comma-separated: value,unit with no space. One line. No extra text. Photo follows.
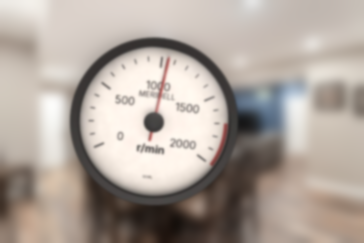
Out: 1050,rpm
